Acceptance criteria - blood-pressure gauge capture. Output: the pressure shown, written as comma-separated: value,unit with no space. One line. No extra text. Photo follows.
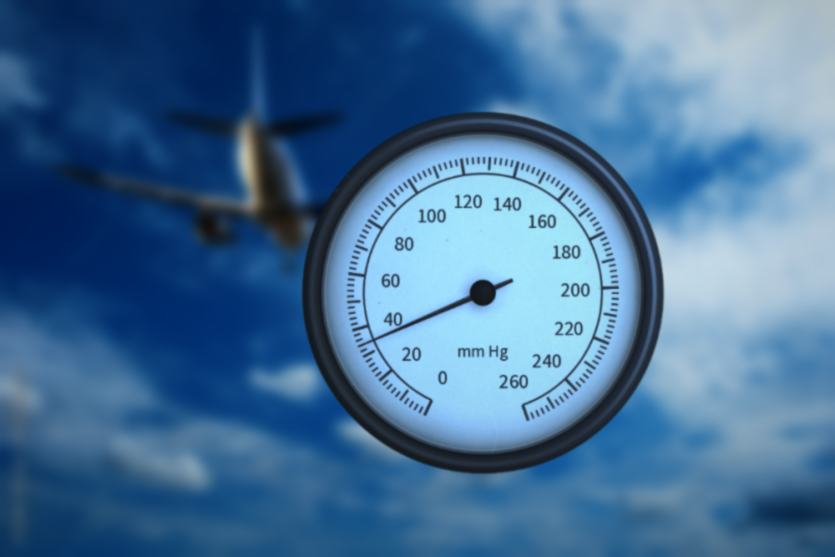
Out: 34,mmHg
